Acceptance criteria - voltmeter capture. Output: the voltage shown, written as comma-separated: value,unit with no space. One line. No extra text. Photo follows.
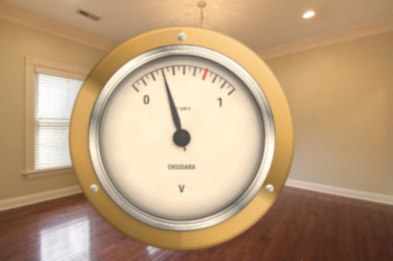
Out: 0.3,V
